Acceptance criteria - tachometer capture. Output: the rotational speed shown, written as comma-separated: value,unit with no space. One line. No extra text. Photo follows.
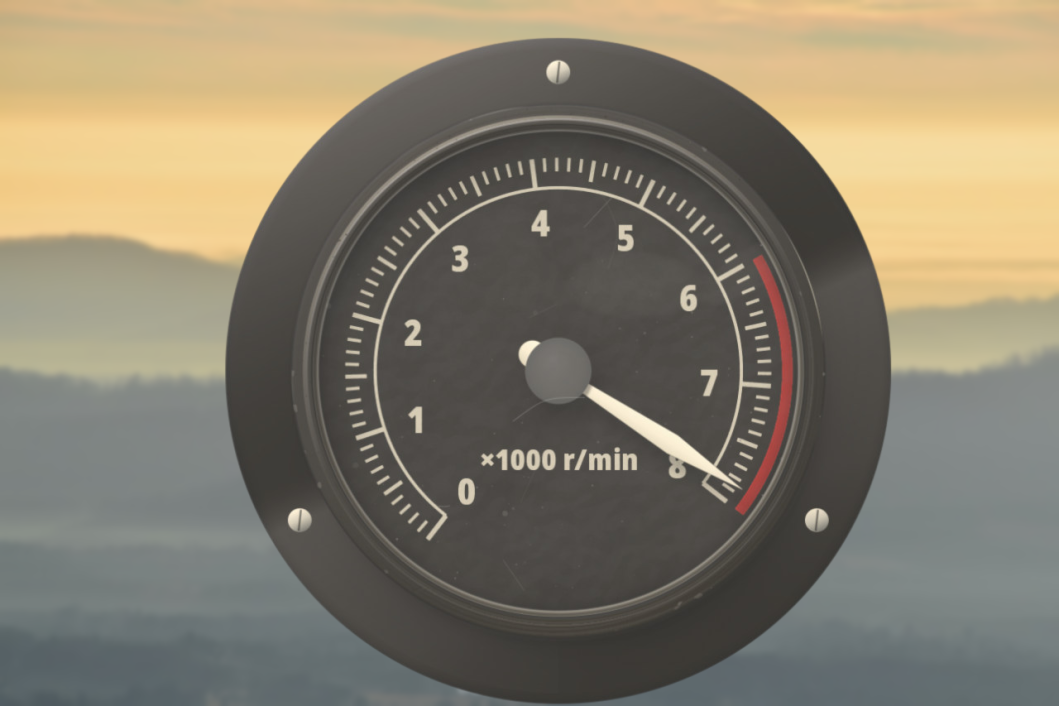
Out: 7850,rpm
